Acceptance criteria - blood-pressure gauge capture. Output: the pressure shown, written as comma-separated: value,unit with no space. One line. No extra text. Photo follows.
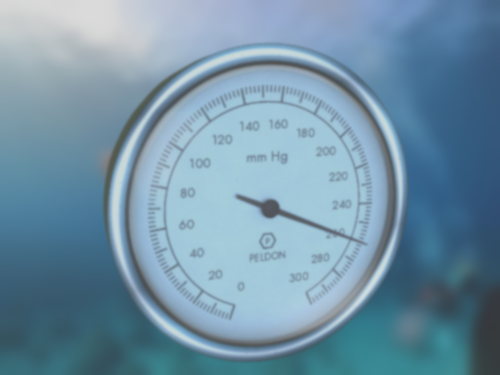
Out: 260,mmHg
